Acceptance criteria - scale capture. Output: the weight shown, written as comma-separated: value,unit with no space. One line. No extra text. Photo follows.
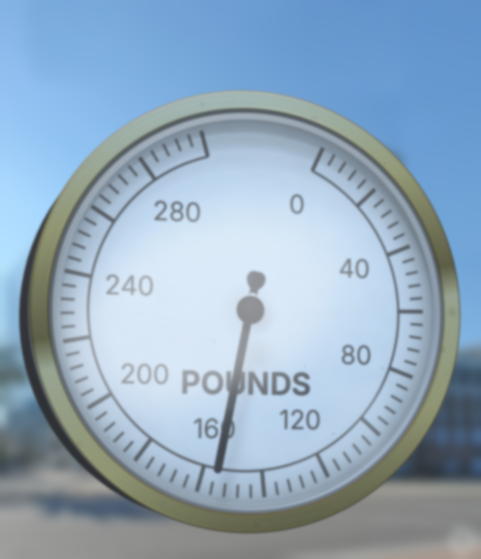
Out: 156,lb
